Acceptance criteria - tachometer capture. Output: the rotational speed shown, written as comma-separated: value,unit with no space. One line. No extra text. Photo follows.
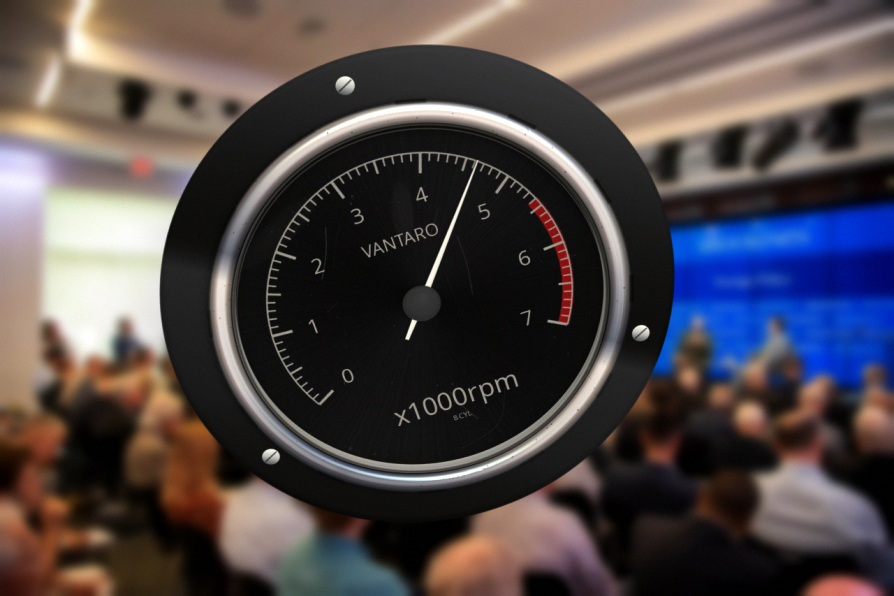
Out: 4600,rpm
